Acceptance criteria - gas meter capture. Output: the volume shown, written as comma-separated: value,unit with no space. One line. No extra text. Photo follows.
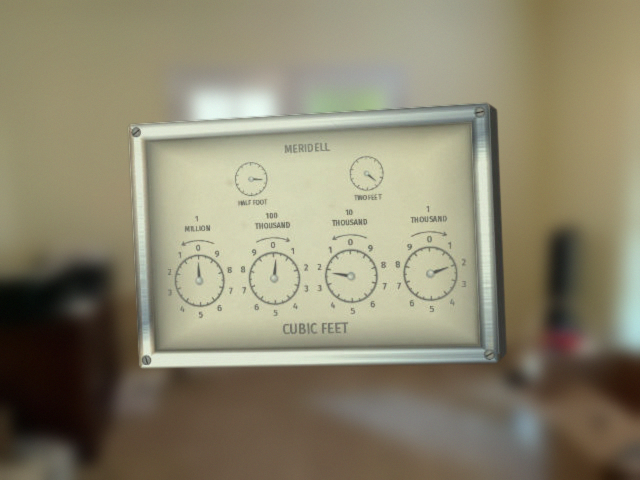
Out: 2200,ft³
